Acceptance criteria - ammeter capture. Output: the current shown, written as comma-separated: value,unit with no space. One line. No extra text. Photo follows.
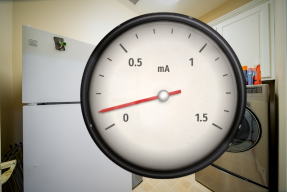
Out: 0.1,mA
